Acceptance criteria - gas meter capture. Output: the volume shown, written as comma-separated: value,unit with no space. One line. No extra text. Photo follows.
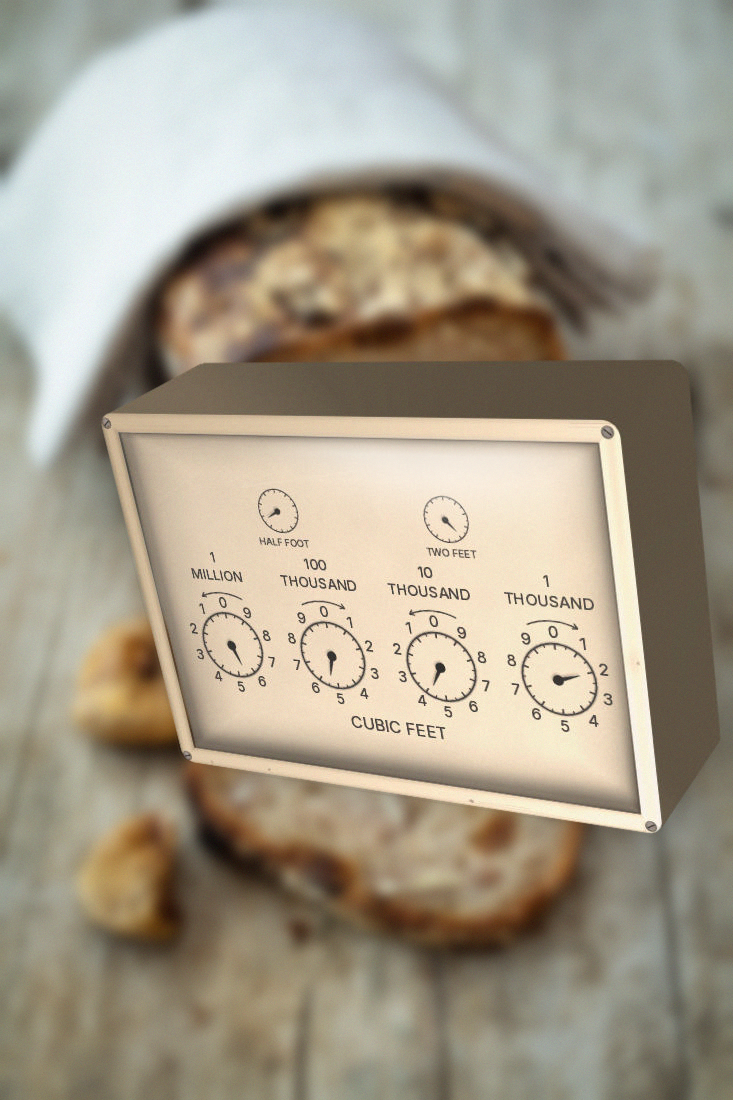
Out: 554200,ft³
